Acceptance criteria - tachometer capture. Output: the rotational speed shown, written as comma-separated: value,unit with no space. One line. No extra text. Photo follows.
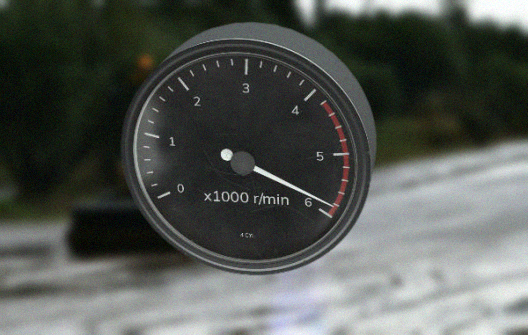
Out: 5800,rpm
